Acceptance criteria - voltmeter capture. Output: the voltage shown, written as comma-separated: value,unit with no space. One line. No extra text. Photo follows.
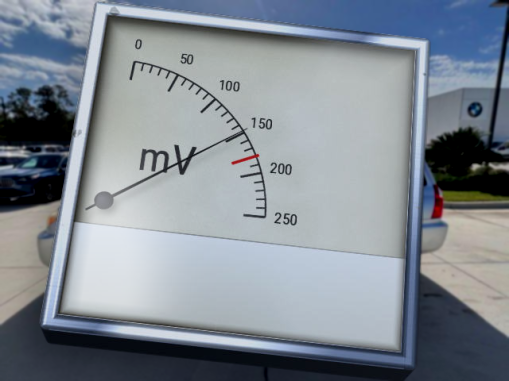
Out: 150,mV
